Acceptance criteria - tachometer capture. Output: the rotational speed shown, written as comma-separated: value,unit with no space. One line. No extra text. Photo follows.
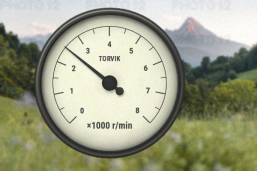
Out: 2500,rpm
